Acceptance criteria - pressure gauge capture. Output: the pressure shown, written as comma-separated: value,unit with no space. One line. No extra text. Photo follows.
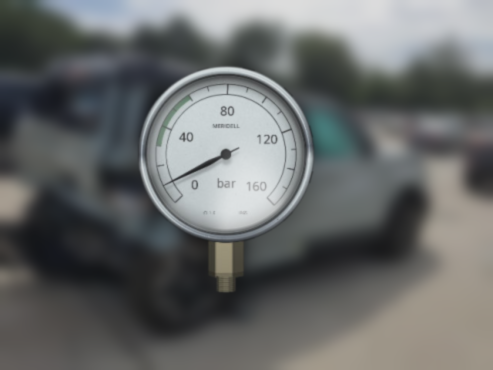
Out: 10,bar
